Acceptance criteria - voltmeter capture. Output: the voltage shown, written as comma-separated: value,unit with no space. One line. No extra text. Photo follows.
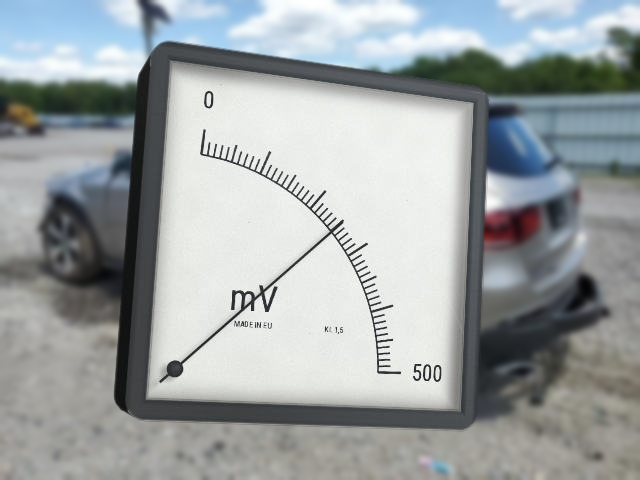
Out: 250,mV
